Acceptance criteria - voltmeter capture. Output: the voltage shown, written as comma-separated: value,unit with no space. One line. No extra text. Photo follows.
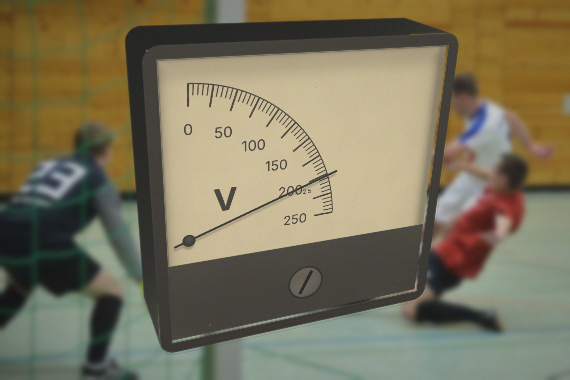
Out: 200,V
